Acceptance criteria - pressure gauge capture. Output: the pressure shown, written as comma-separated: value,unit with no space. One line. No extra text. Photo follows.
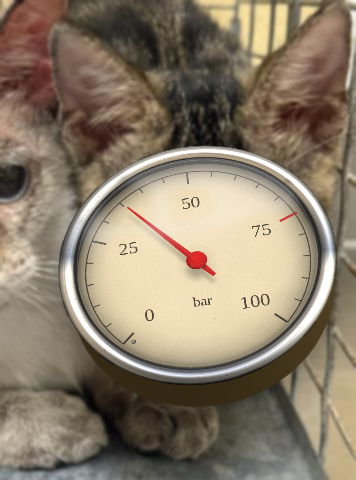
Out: 35,bar
